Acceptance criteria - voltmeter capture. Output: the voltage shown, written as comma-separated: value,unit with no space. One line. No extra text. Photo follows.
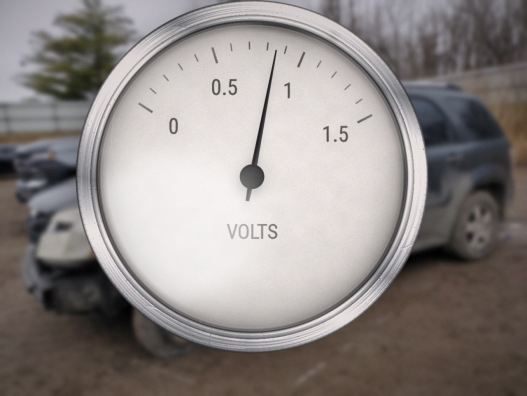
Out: 0.85,V
